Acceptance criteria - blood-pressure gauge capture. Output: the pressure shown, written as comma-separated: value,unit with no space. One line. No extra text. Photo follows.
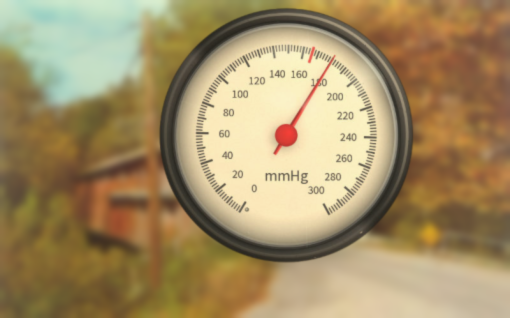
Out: 180,mmHg
